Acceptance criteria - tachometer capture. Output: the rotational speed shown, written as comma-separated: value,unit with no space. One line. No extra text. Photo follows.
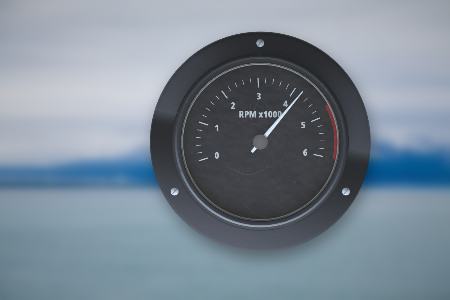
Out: 4200,rpm
